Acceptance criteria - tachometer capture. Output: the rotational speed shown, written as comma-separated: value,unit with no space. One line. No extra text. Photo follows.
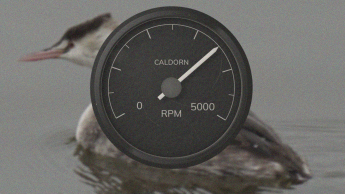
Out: 3500,rpm
